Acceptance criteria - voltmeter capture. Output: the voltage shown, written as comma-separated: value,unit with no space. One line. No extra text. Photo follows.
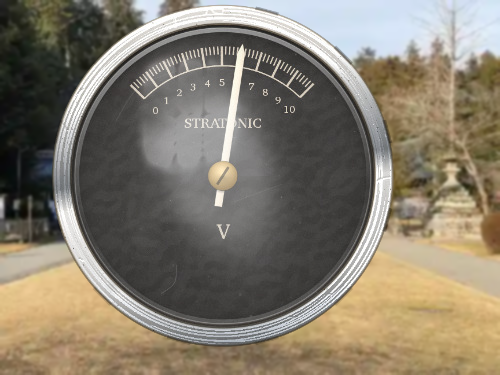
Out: 6,V
